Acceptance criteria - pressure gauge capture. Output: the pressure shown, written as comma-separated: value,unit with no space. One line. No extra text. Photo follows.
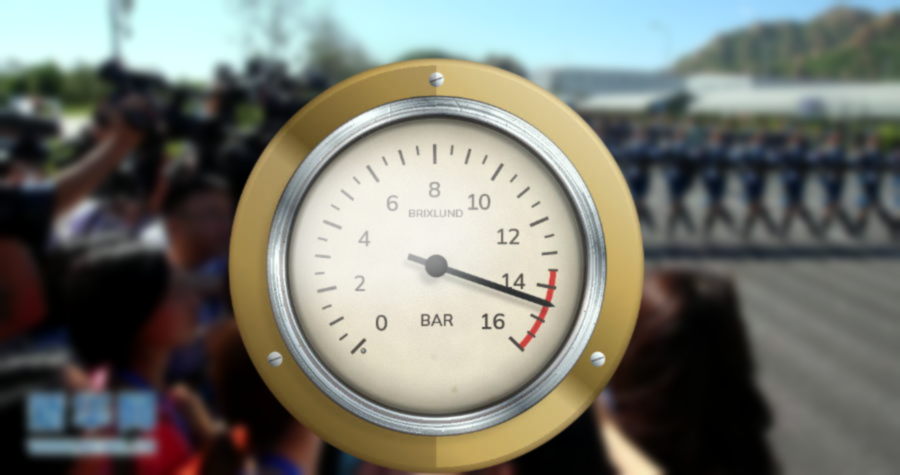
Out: 14.5,bar
